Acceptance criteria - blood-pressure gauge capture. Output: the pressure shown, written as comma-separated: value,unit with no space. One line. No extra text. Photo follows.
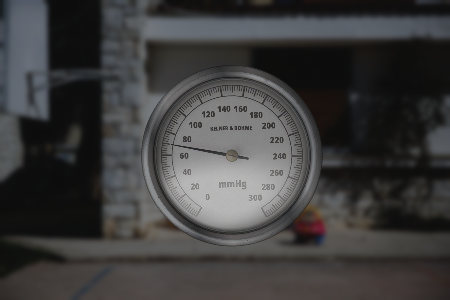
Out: 70,mmHg
